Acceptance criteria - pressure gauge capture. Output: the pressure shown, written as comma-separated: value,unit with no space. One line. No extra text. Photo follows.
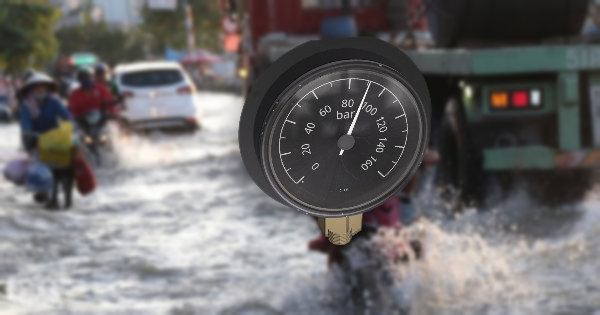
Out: 90,bar
